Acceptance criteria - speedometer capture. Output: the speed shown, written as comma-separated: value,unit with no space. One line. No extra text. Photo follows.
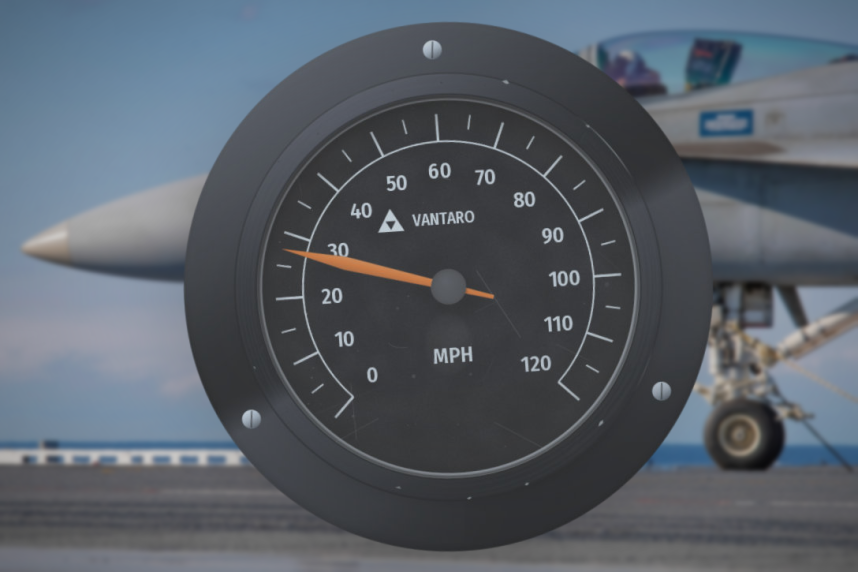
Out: 27.5,mph
